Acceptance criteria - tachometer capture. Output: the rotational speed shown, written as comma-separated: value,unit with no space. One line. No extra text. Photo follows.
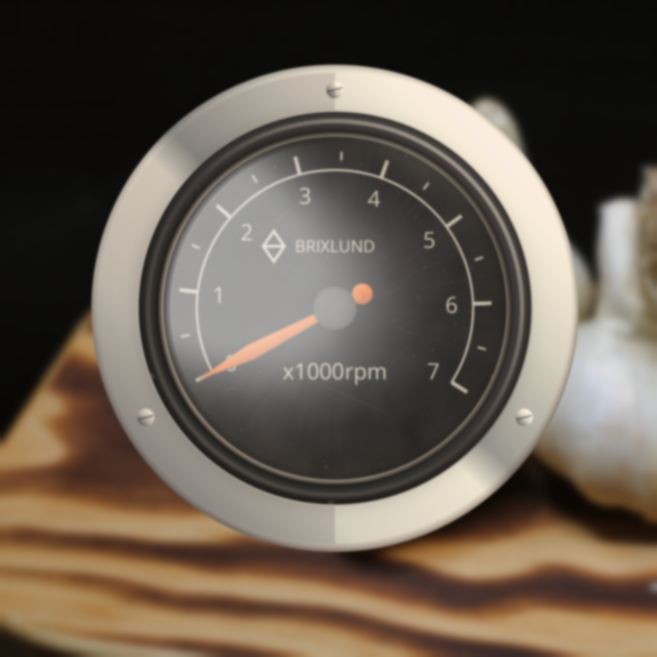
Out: 0,rpm
